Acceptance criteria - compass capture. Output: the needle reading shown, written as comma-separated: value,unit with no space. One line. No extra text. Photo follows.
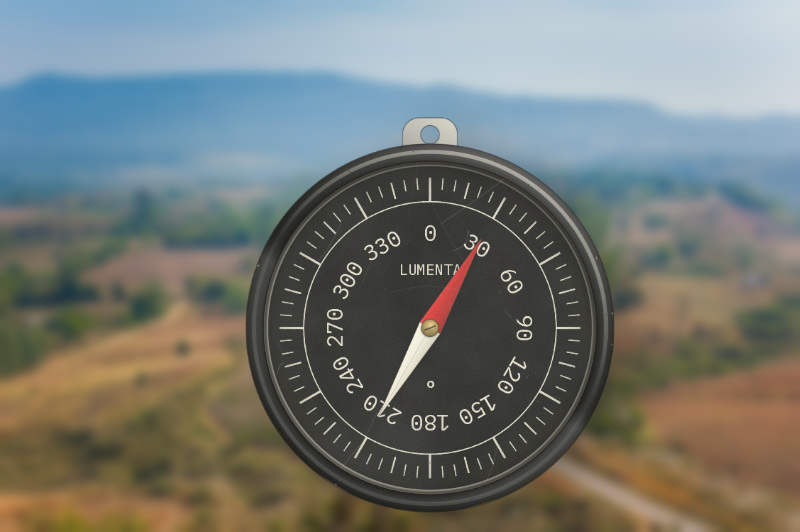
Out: 30,°
